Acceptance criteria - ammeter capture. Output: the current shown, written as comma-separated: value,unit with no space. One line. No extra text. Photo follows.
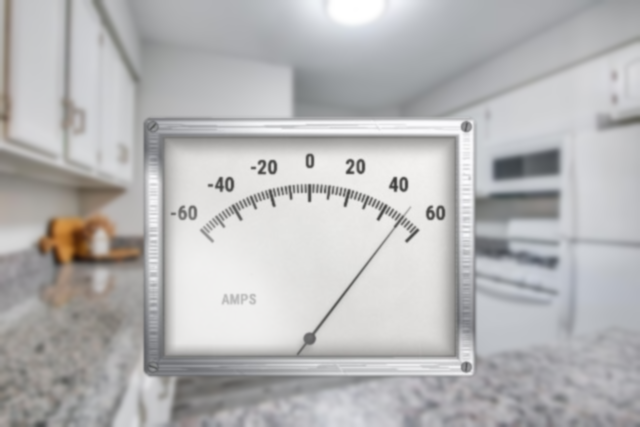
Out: 50,A
